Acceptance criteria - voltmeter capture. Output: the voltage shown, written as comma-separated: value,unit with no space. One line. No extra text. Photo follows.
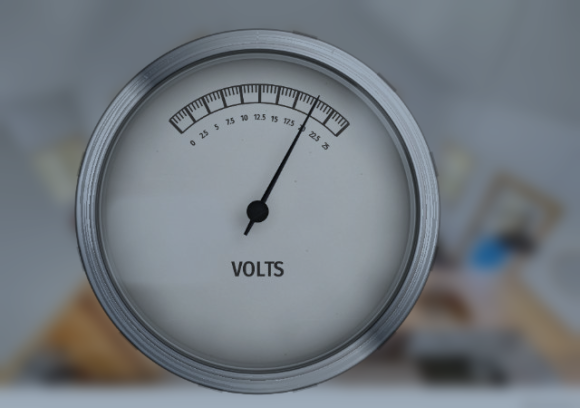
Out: 20,V
